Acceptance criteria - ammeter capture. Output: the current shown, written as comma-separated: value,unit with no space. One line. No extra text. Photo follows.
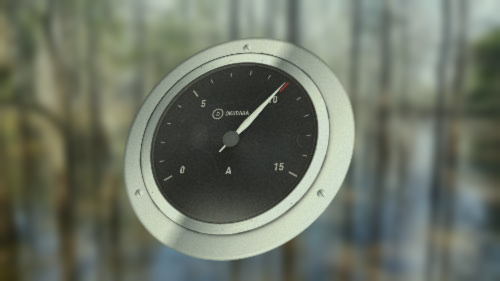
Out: 10,A
